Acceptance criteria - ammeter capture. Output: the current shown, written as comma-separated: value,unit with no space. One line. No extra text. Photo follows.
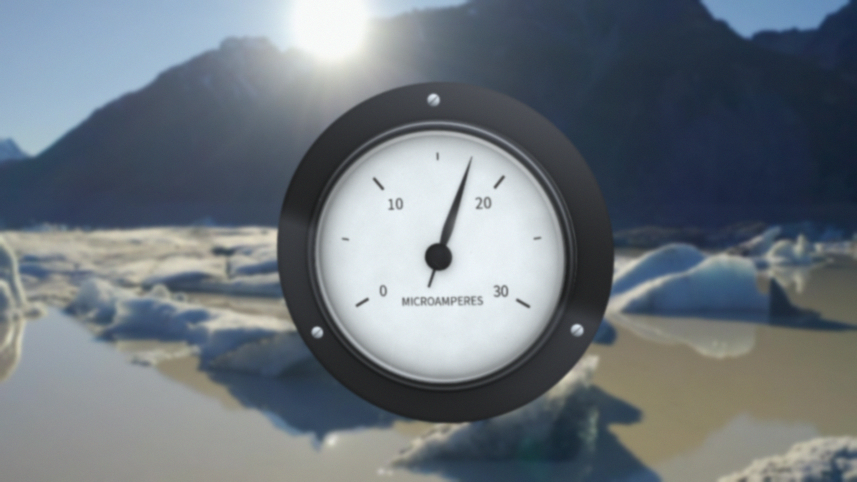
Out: 17.5,µA
